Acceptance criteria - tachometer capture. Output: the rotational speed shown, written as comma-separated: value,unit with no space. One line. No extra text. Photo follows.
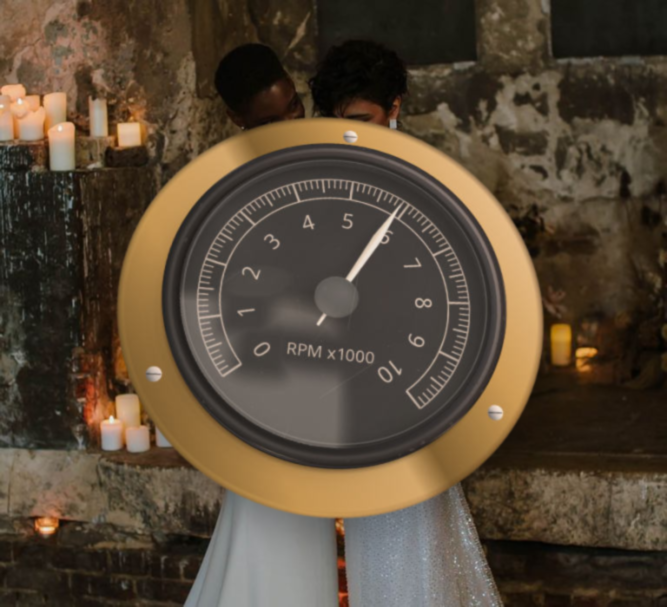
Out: 5900,rpm
